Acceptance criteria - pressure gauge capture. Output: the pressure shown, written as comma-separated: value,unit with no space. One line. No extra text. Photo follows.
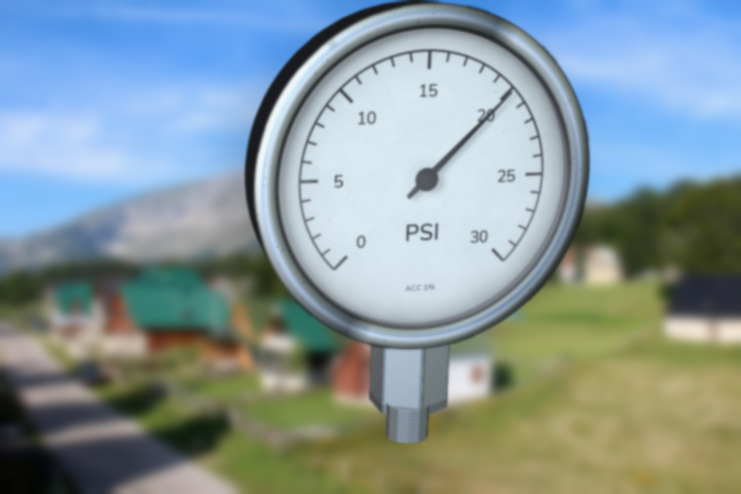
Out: 20,psi
